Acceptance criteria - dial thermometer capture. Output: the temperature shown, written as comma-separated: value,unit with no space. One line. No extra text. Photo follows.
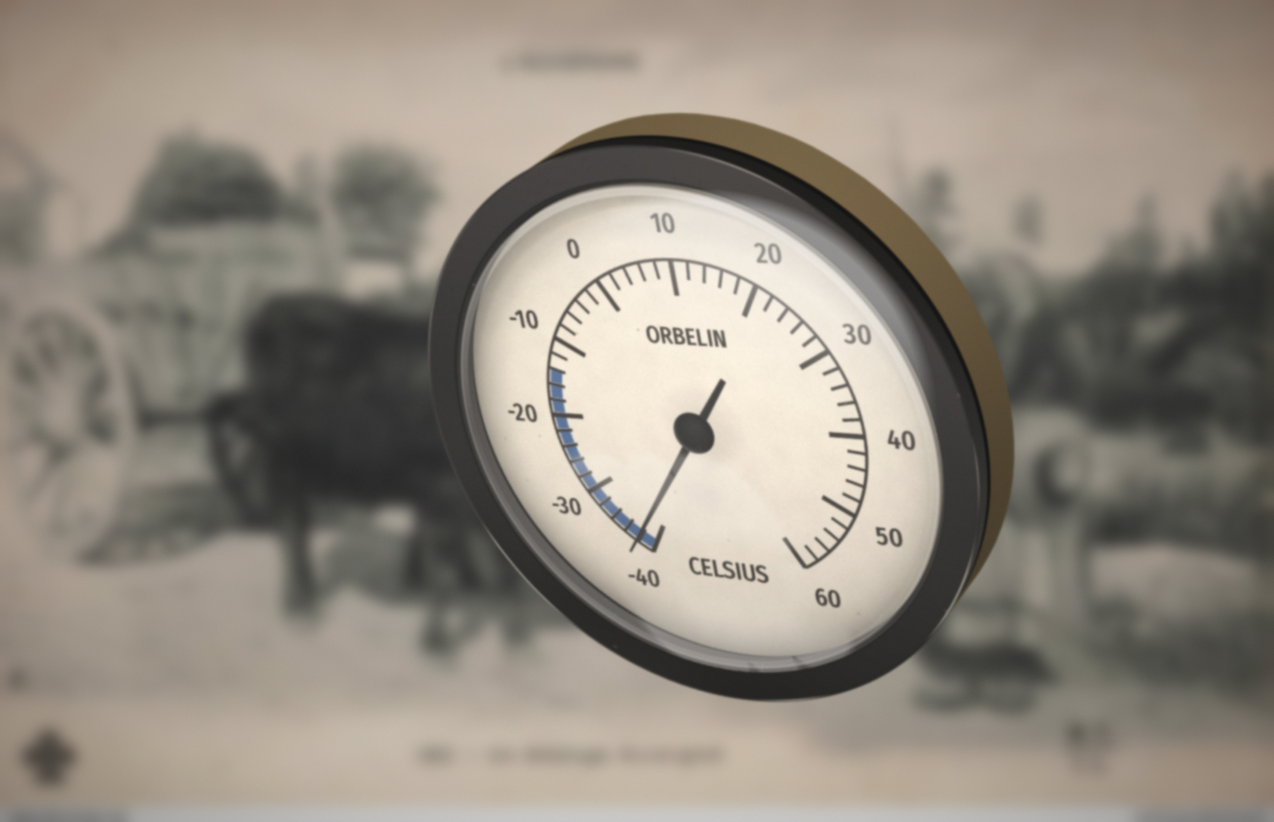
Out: -38,°C
